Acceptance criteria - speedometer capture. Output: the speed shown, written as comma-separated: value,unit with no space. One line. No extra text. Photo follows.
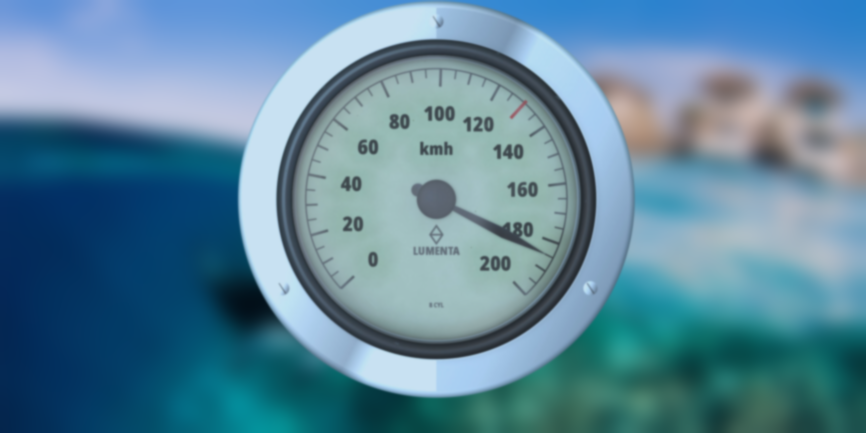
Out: 185,km/h
